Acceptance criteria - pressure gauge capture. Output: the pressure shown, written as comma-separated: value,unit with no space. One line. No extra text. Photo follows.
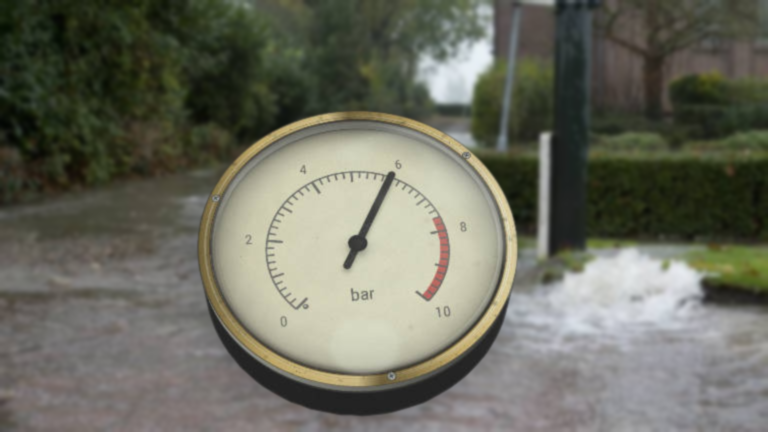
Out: 6,bar
